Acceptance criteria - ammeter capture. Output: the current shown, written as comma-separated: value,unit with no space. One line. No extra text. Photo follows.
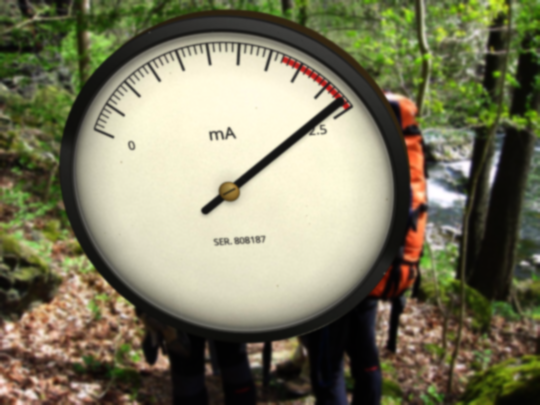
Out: 2.4,mA
